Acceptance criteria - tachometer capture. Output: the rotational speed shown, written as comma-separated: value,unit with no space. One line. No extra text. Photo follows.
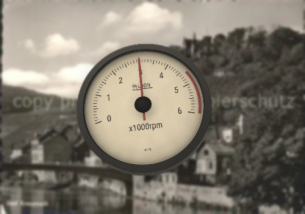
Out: 3000,rpm
